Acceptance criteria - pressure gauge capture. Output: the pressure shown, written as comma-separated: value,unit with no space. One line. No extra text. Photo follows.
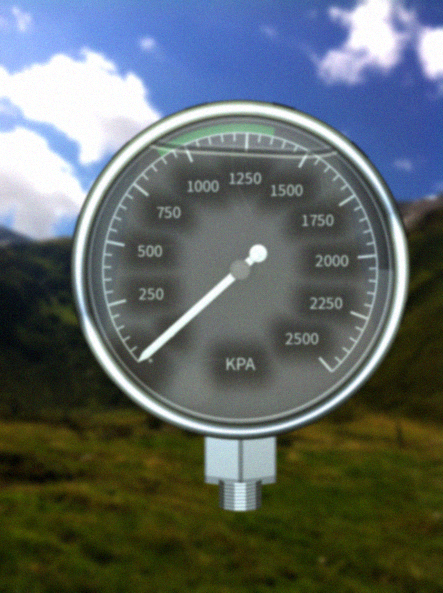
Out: 0,kPa
